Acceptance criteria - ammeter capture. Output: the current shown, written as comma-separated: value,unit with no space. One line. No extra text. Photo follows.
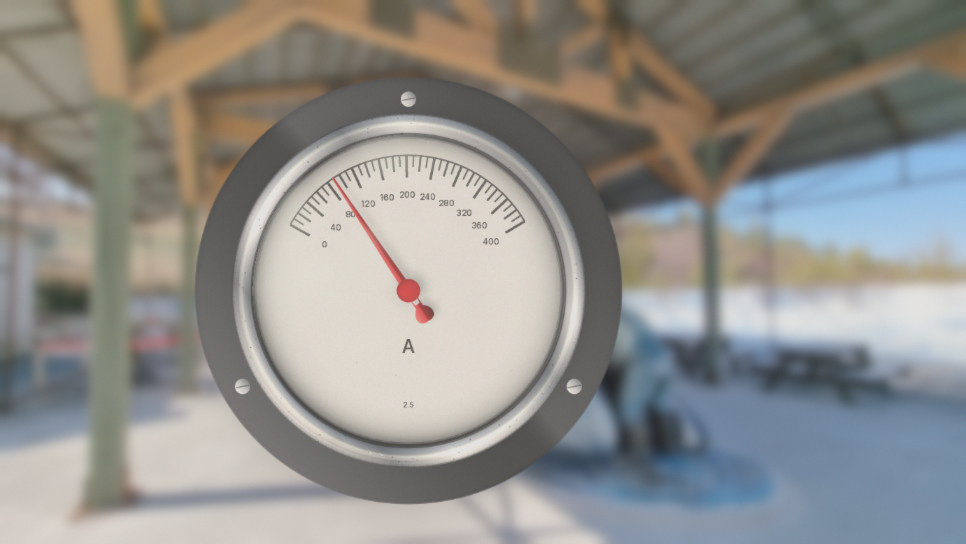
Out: 90,A
